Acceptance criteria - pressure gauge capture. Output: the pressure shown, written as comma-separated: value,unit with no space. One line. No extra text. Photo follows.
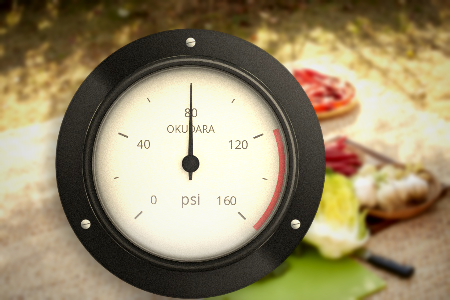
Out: 80,psi
